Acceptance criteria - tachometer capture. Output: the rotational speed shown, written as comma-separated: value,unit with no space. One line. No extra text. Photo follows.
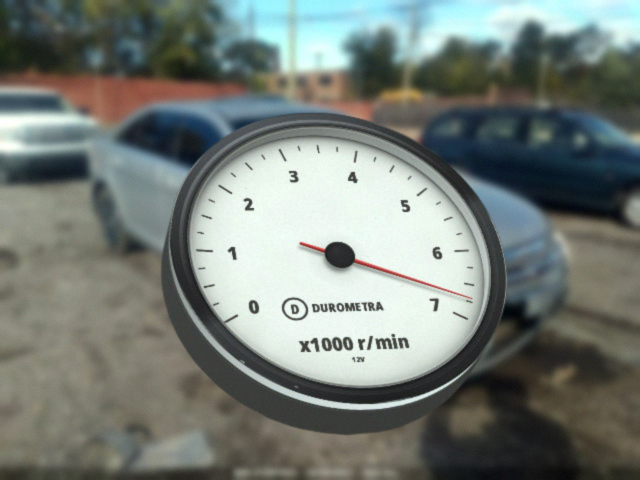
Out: 6750,rpm
